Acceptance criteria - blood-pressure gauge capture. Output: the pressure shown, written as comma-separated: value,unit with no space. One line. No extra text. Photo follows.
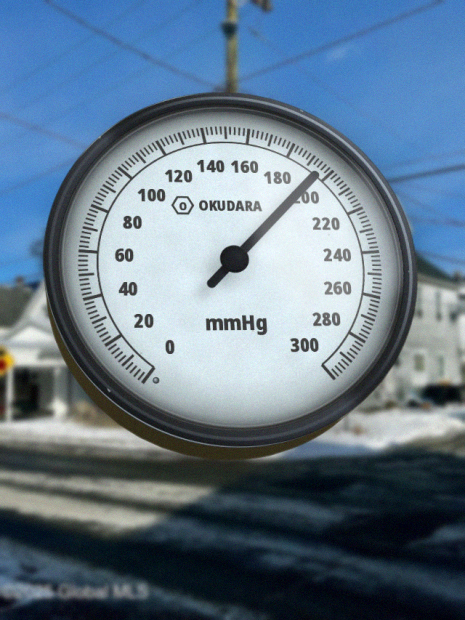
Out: 196,mmHg
